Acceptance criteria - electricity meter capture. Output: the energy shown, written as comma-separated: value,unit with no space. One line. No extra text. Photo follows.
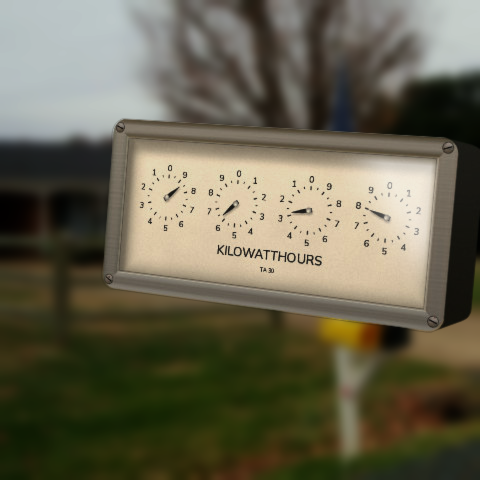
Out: 8628,kWh
